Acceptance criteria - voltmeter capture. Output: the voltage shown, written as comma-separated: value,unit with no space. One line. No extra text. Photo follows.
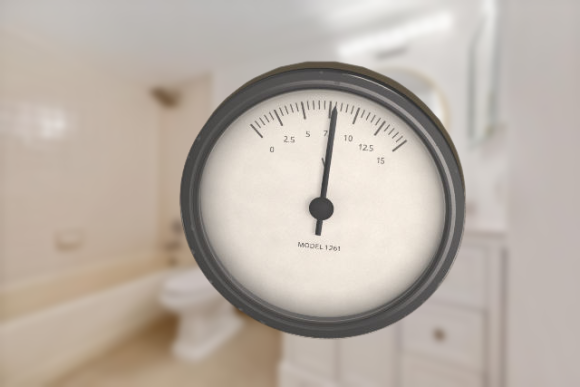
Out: 8,V
